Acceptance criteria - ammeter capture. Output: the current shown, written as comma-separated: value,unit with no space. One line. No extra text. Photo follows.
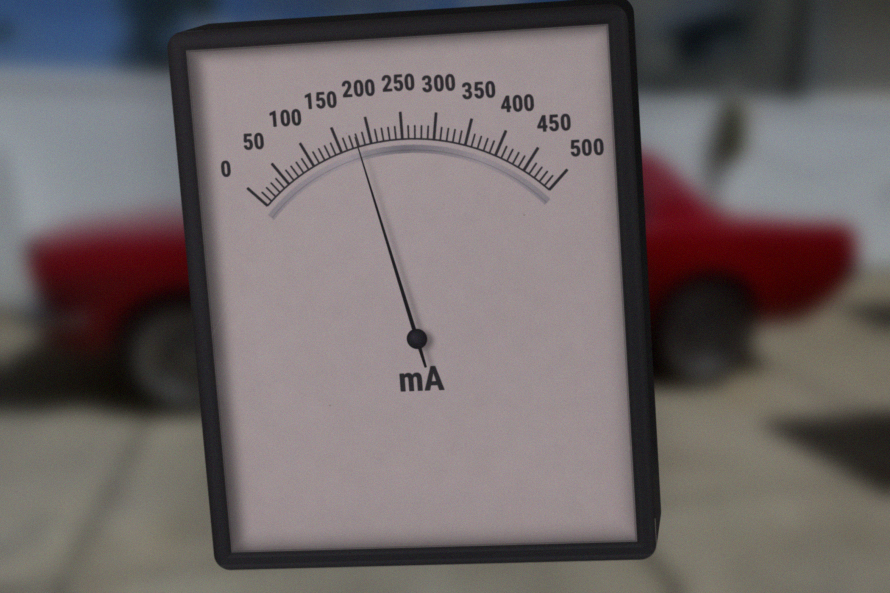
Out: 180,mA
